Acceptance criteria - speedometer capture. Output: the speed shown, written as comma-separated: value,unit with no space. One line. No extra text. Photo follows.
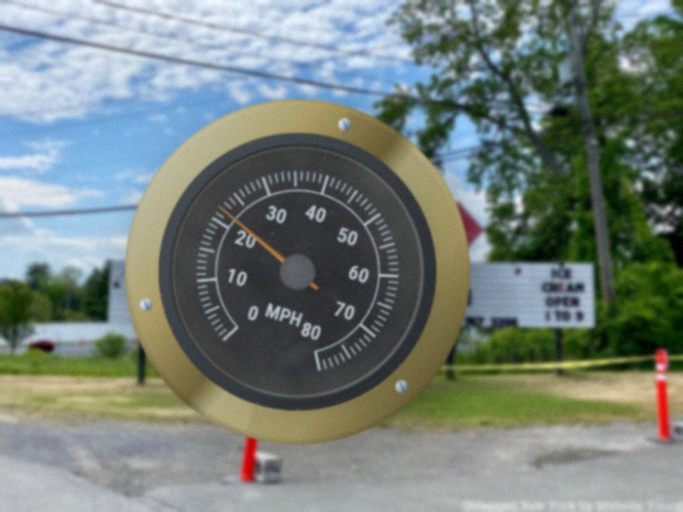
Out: 22,mph
